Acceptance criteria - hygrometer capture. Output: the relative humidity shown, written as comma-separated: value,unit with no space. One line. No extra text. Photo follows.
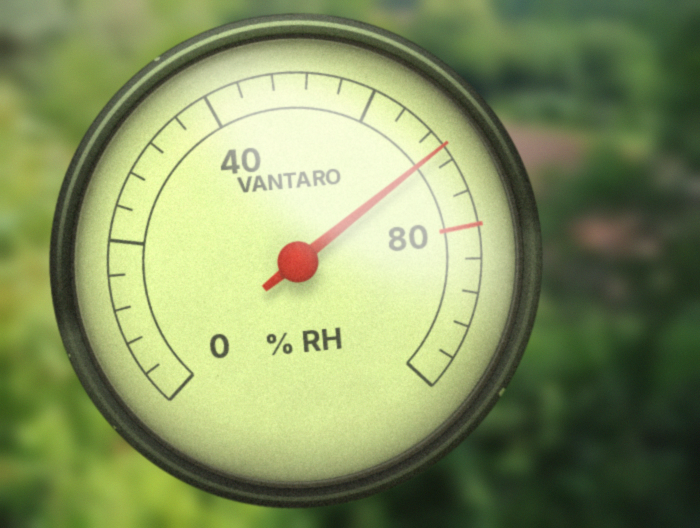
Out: 70,%
